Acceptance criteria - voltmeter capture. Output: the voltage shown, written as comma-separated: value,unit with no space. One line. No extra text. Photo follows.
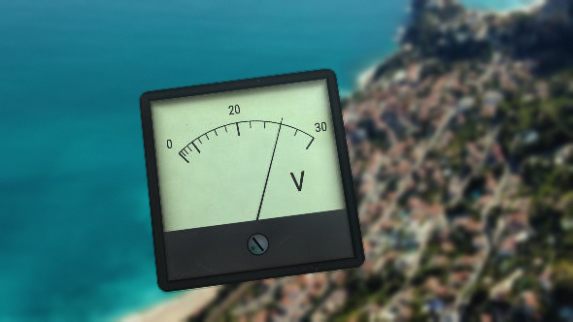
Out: 26,V
